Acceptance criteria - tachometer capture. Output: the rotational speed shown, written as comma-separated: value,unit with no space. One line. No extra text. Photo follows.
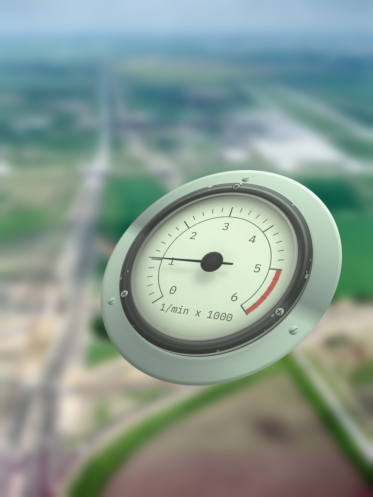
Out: 1000,rpm
